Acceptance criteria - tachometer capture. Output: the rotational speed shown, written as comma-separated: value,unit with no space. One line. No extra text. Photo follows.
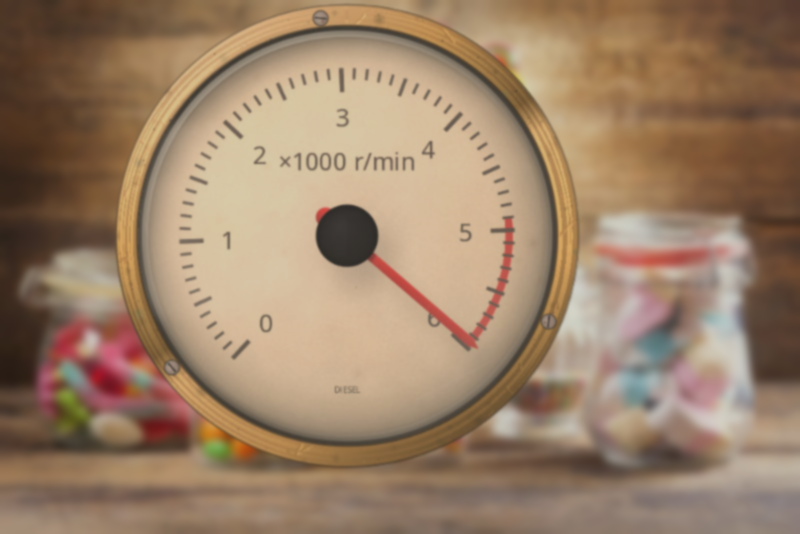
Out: 5950,rpm
